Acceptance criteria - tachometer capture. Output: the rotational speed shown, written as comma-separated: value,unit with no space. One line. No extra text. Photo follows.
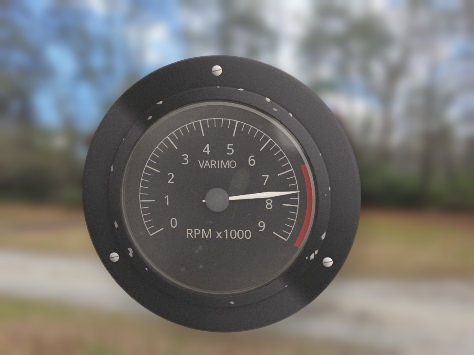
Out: 7600,rpm
